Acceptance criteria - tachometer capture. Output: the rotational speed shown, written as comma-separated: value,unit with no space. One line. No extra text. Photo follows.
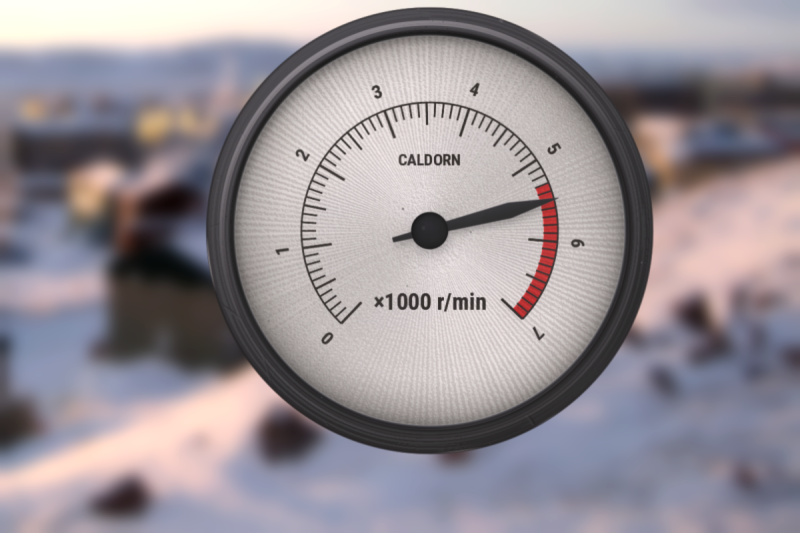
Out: 5500,rpm
